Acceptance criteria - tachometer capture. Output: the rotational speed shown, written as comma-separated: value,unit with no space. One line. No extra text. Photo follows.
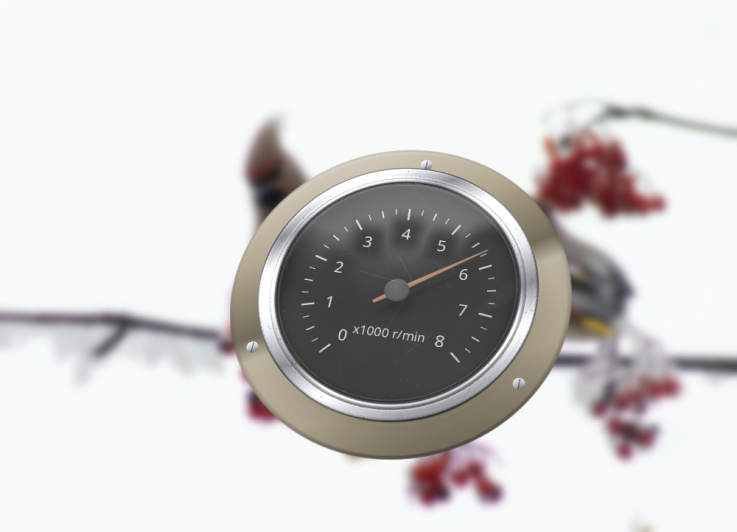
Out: 5750,rpm
